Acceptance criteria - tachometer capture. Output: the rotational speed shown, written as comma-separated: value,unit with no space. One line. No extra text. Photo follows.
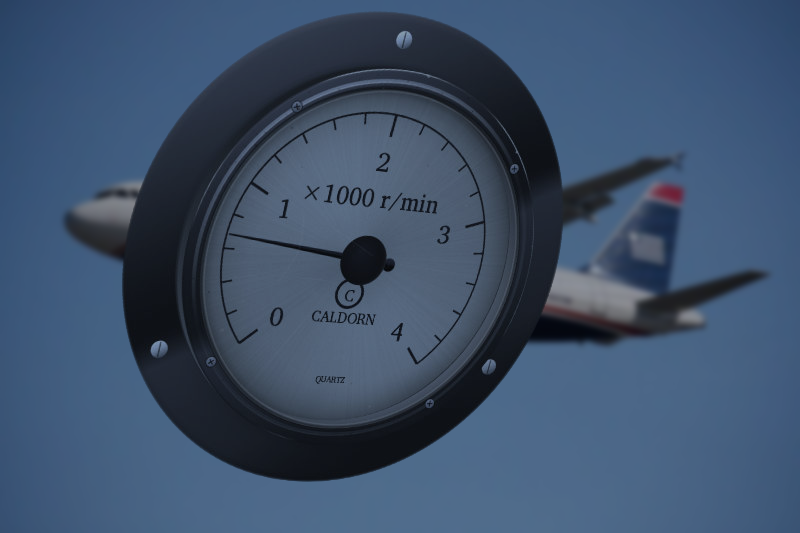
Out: 700,rpm
